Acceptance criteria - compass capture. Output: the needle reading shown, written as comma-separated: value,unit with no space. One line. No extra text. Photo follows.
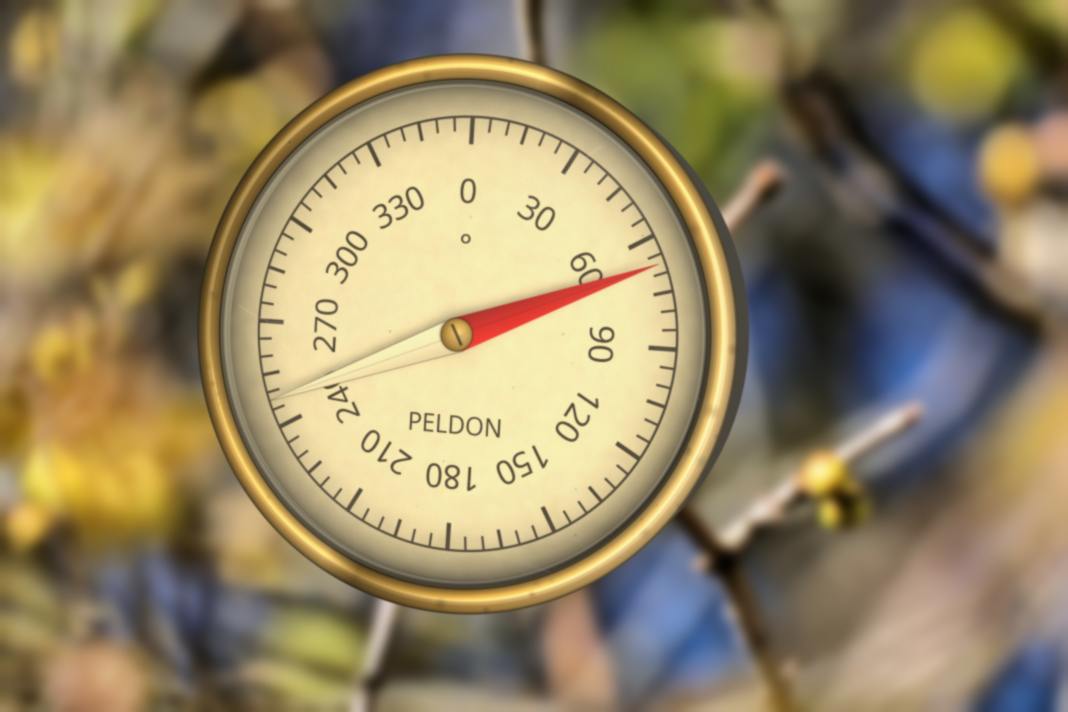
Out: 67.5,°
